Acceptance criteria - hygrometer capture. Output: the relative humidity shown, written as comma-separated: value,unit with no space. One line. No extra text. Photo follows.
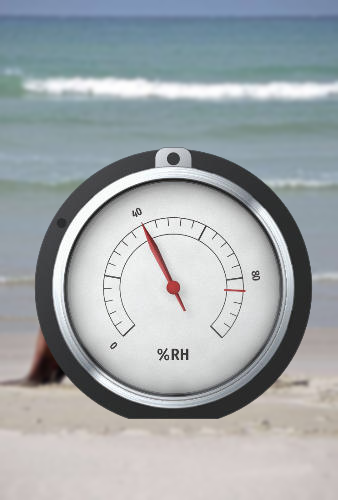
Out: 40,%
